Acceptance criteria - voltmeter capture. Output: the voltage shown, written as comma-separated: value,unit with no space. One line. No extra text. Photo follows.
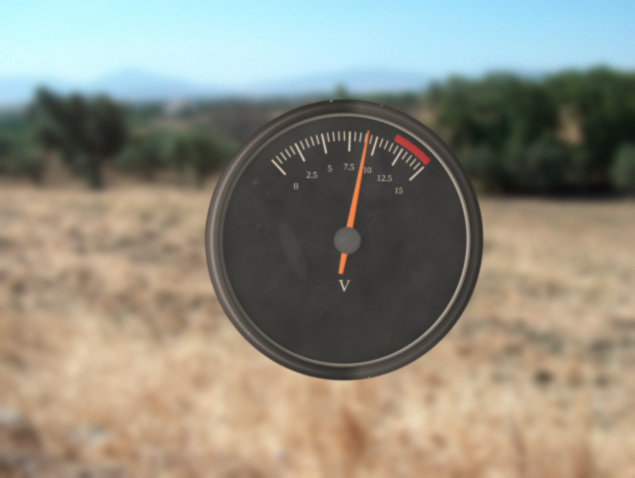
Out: 9,V
